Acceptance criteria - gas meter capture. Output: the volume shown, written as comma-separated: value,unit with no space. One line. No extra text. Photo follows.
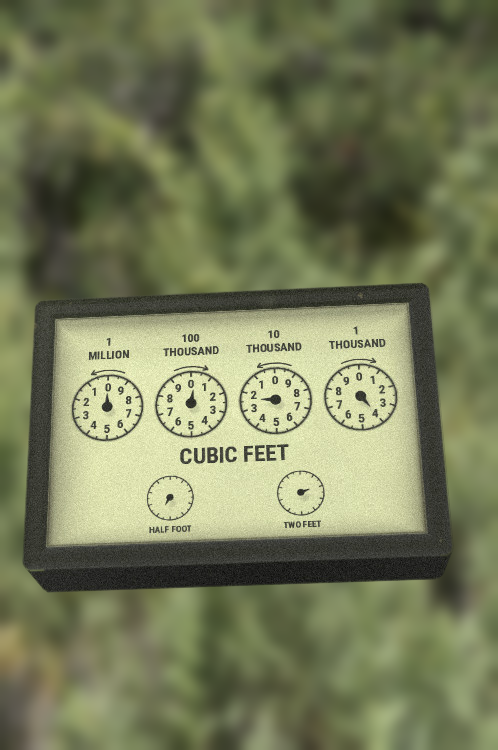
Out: 2400,ft³
